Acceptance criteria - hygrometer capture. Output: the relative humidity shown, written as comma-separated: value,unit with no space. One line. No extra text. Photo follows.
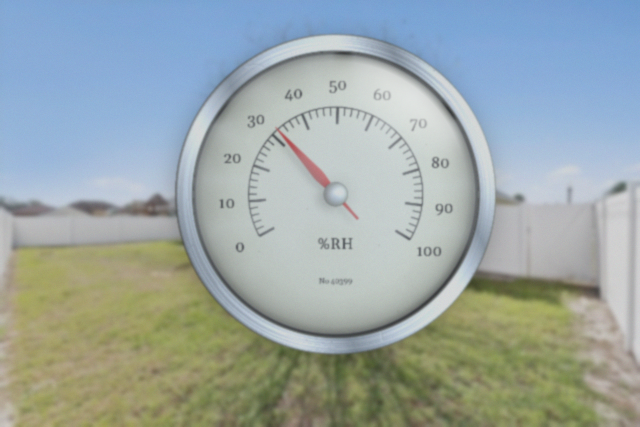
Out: 32,%
